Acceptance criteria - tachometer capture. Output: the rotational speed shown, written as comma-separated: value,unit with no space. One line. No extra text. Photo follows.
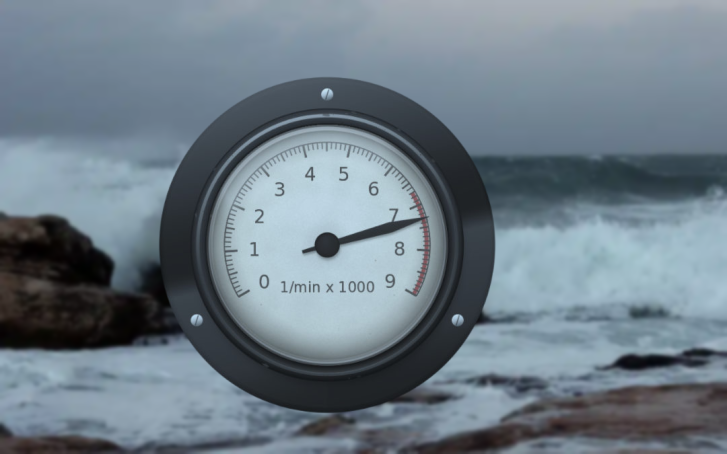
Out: 7300,rpm
